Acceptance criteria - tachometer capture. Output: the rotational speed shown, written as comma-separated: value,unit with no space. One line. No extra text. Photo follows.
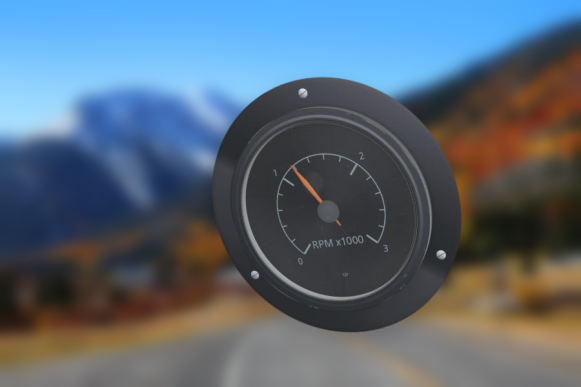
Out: 1200,rpm
